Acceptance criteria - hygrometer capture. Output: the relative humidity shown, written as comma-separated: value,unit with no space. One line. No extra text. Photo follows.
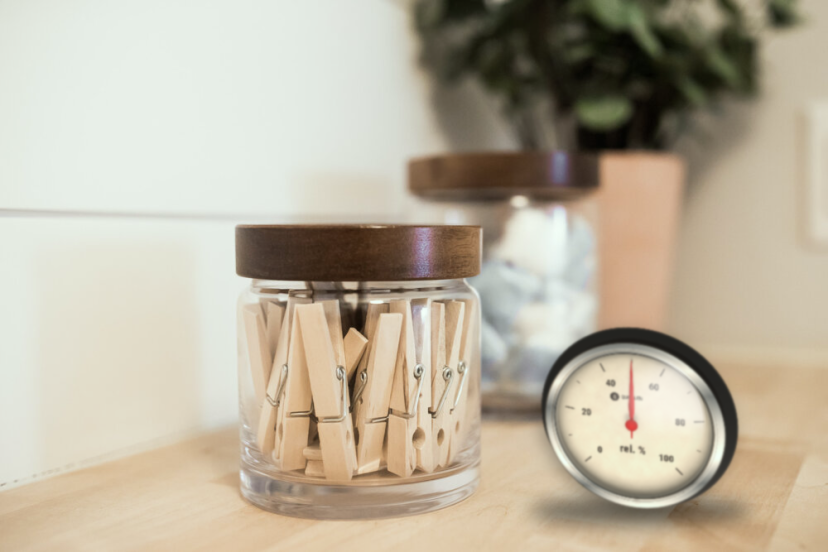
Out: 50,%
